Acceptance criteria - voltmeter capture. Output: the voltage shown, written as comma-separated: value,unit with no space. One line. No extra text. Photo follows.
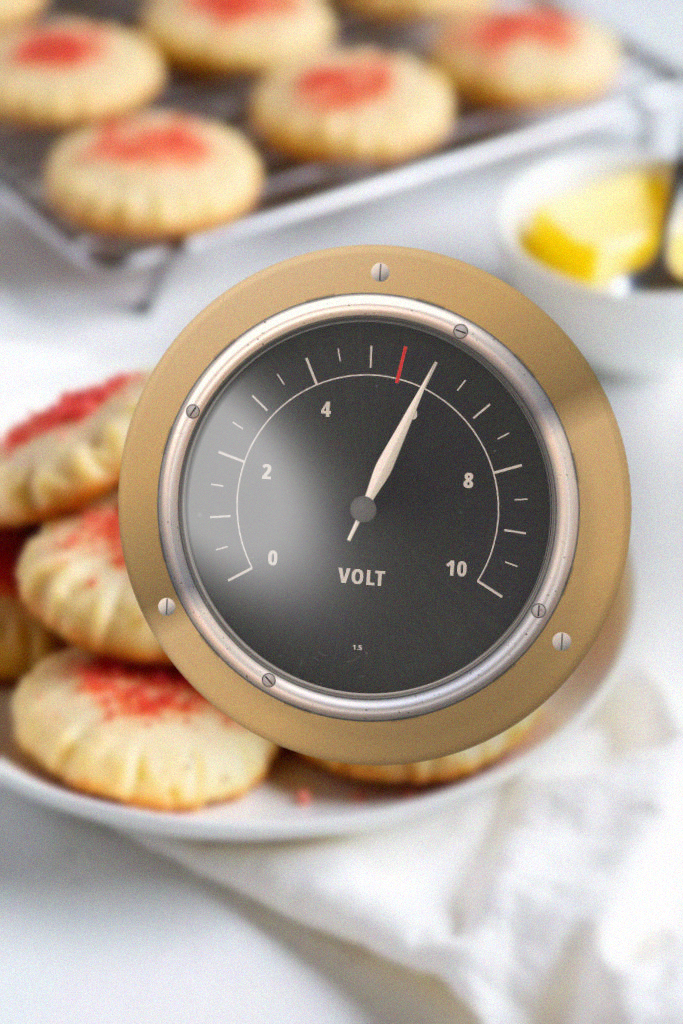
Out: 6,V
